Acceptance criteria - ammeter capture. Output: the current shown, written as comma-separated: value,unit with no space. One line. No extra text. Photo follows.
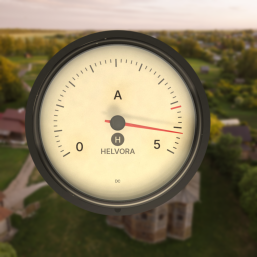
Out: 4.6,A
